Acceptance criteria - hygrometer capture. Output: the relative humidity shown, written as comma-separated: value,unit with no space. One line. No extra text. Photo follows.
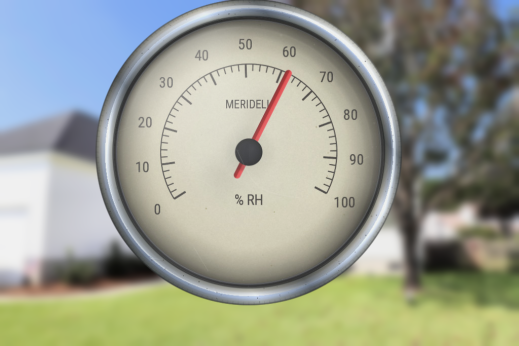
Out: 62,%
